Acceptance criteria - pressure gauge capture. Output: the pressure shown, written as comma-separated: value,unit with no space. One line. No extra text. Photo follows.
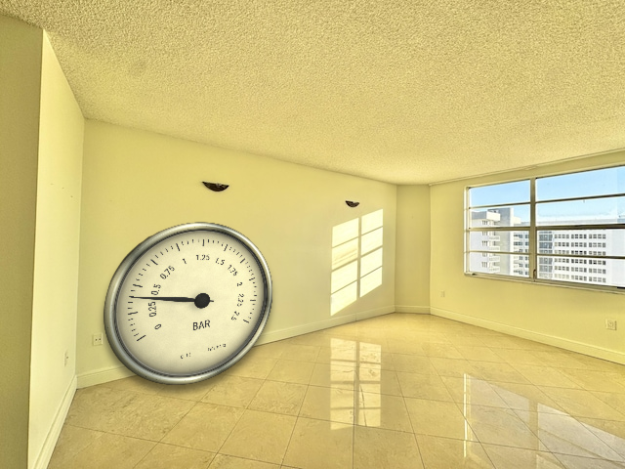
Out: 0.4,bar
